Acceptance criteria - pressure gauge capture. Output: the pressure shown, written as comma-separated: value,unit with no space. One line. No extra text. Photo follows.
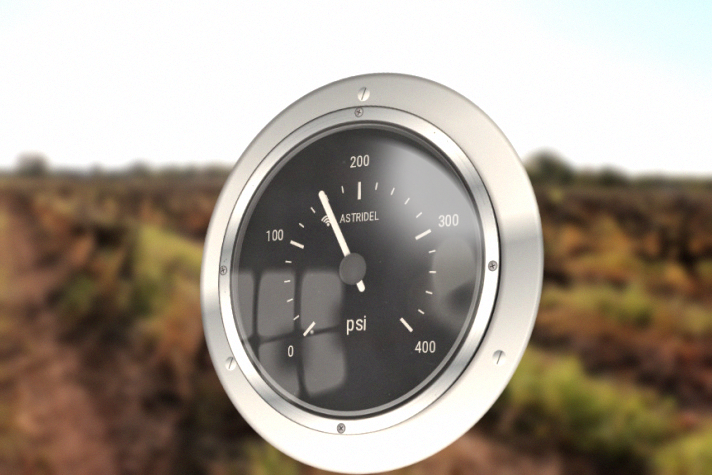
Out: 160,psi
